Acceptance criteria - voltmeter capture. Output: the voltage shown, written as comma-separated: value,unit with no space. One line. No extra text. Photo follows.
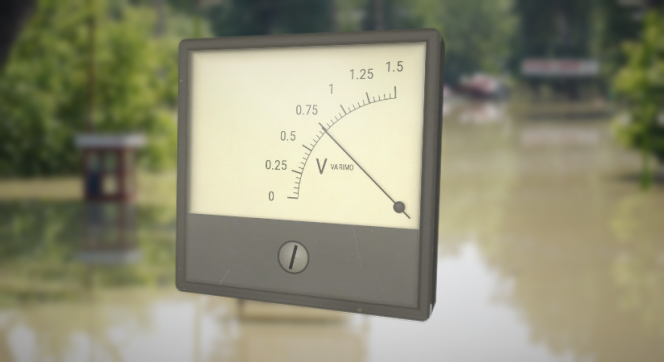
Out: 0.75,V
